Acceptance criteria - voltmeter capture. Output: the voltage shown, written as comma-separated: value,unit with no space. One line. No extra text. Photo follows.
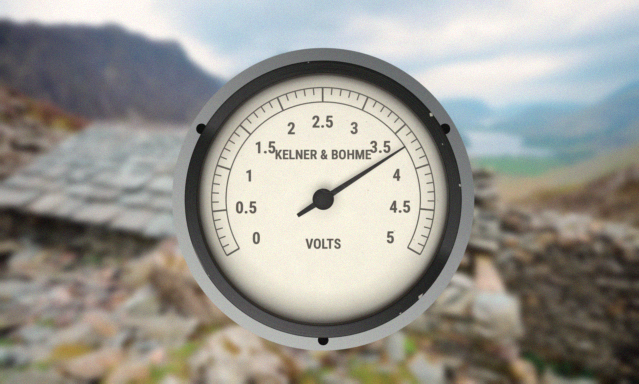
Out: 3.7,V
